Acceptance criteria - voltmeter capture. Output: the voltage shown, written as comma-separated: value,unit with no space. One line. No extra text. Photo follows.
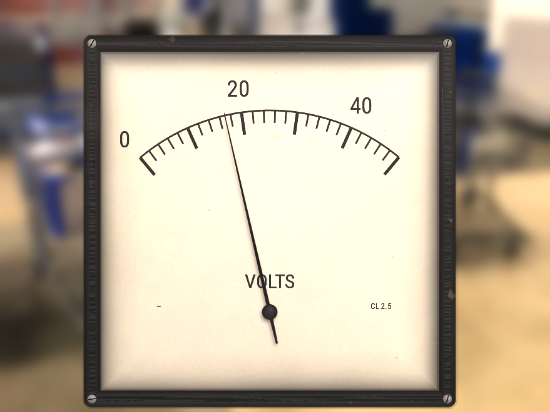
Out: 17,V
